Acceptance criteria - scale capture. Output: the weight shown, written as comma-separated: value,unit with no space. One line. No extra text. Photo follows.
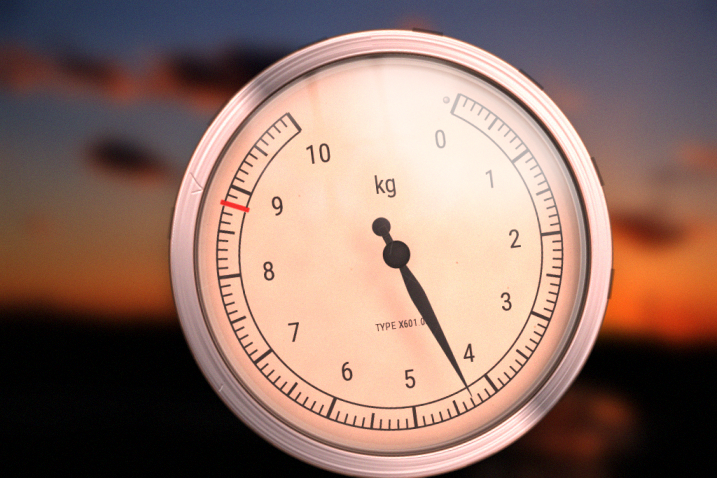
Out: 4.3,kg
